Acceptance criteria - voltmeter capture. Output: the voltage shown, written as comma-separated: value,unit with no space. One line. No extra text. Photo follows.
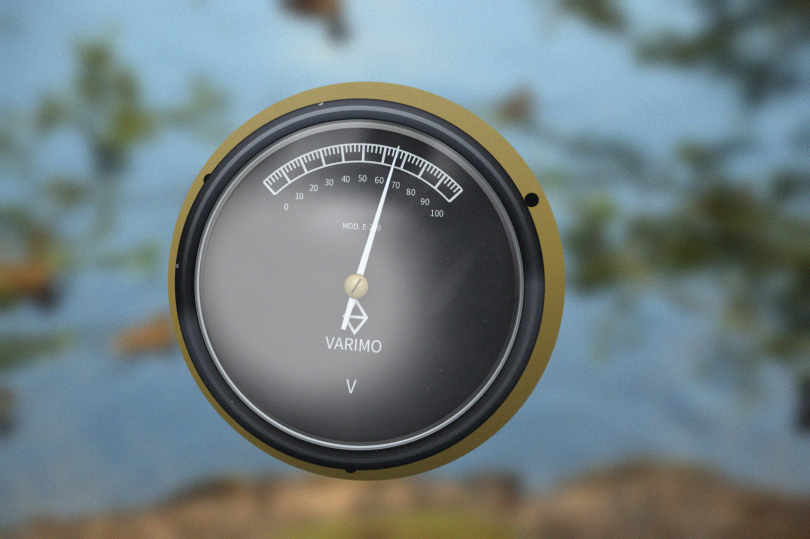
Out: 66,V
